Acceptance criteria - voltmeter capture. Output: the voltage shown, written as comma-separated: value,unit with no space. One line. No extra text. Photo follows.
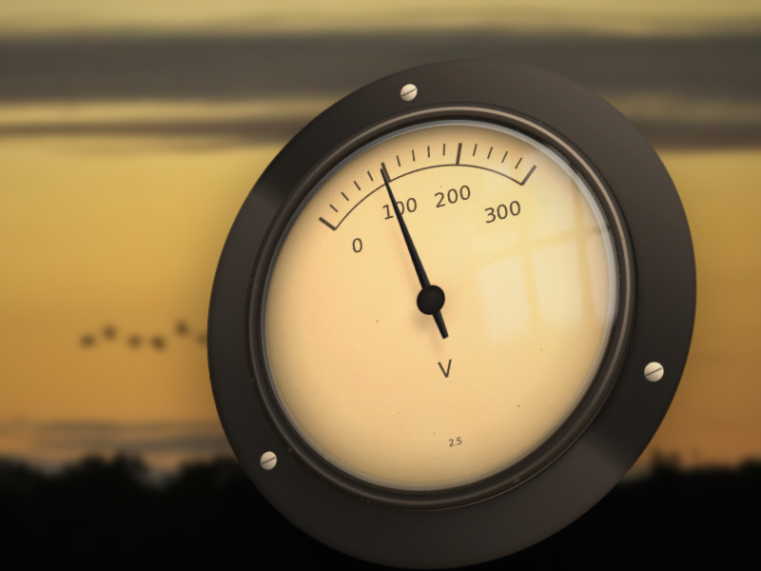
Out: 100,V
